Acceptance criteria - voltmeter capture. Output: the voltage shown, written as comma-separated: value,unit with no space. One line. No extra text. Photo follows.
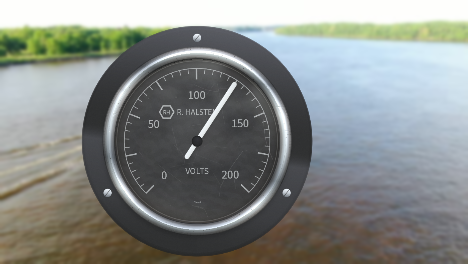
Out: 125,V
